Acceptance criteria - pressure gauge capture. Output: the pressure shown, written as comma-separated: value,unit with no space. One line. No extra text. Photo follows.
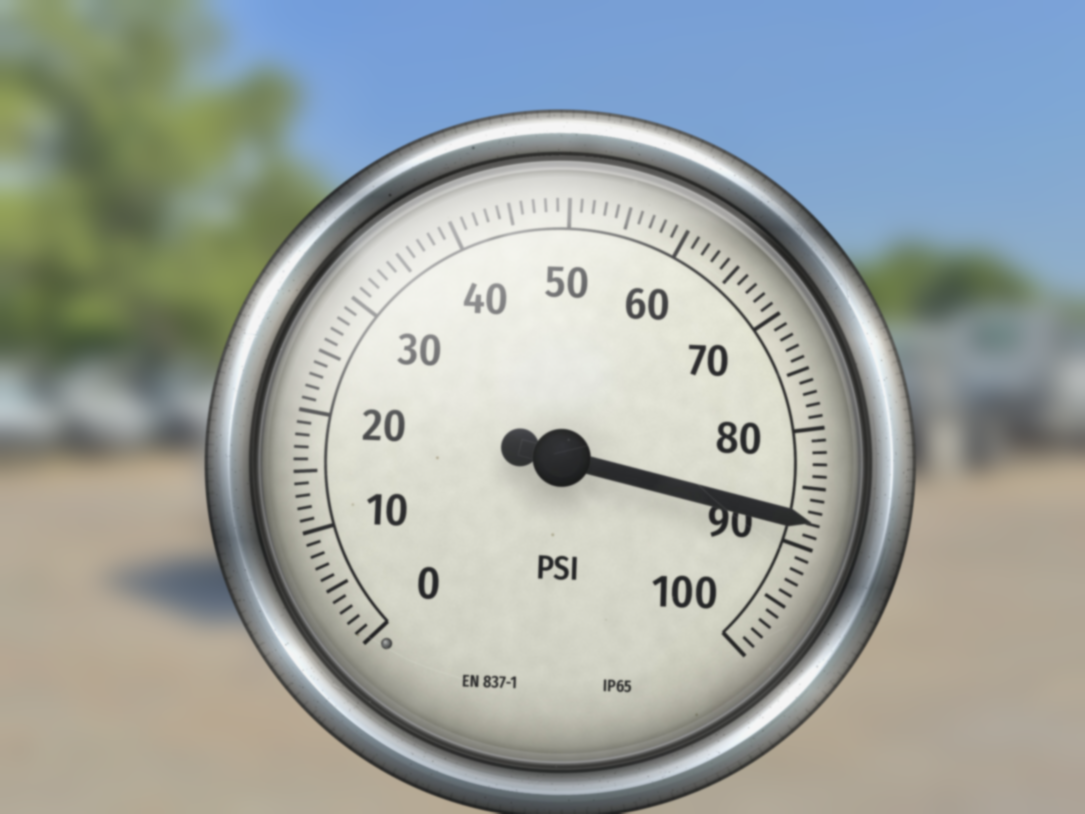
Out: 88,psi
